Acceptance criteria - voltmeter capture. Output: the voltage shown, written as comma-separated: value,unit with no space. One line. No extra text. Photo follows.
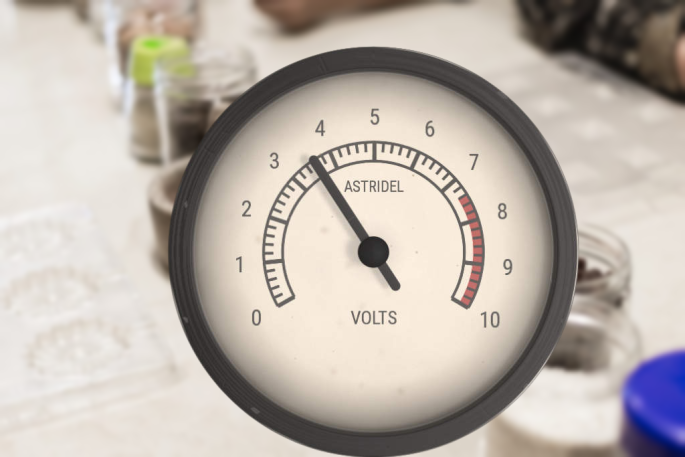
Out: 3.6,V
